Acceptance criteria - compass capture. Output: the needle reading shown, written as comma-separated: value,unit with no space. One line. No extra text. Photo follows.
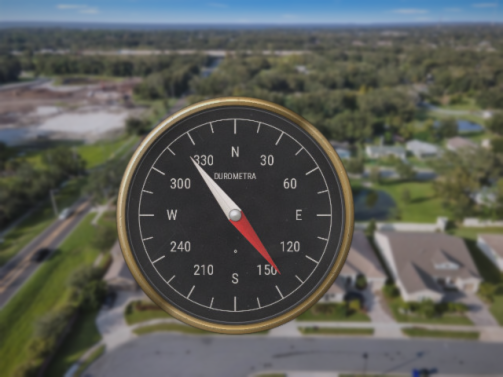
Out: 142.5,°
